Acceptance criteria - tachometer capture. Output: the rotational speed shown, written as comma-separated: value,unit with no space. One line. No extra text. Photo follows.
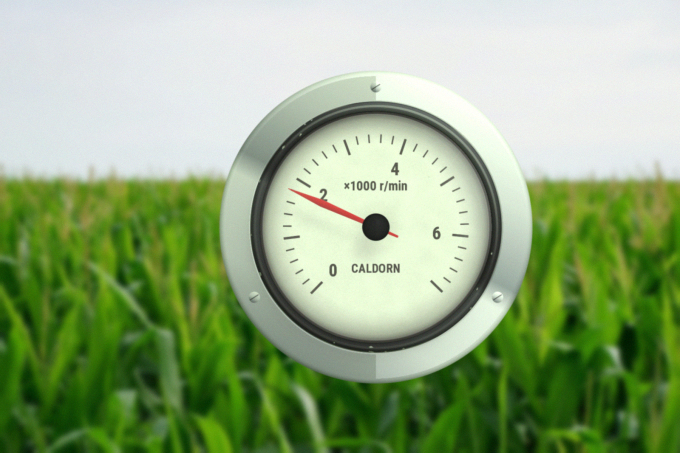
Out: 1800,rpm
